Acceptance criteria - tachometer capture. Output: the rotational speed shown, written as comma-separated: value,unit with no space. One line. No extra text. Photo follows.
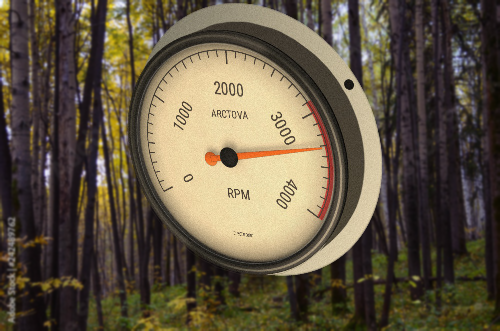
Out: 3300,rpm
